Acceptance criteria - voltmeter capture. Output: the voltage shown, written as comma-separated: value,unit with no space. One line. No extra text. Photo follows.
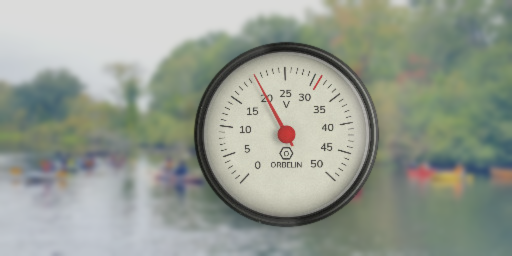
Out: 20,V
